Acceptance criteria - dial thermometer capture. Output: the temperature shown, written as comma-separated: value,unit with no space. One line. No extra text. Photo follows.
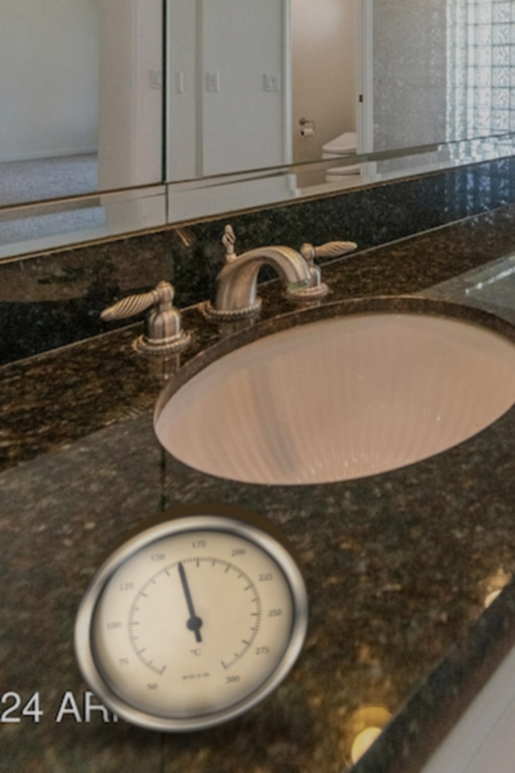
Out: 162.5,°C
